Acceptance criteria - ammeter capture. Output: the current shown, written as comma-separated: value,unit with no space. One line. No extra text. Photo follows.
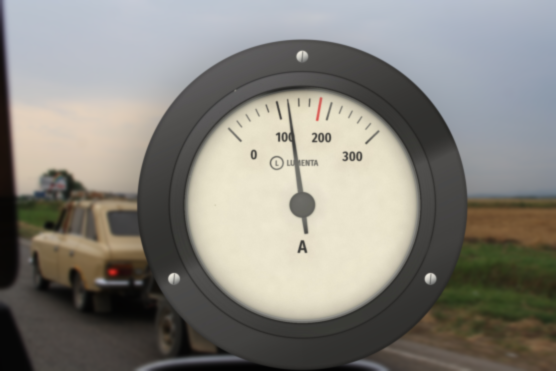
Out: 120,A
